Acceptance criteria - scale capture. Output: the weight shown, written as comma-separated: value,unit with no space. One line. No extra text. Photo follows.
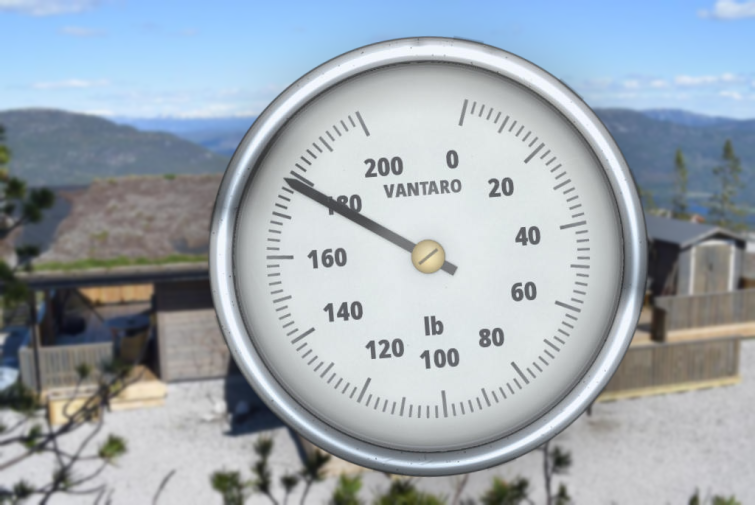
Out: 178,lb
